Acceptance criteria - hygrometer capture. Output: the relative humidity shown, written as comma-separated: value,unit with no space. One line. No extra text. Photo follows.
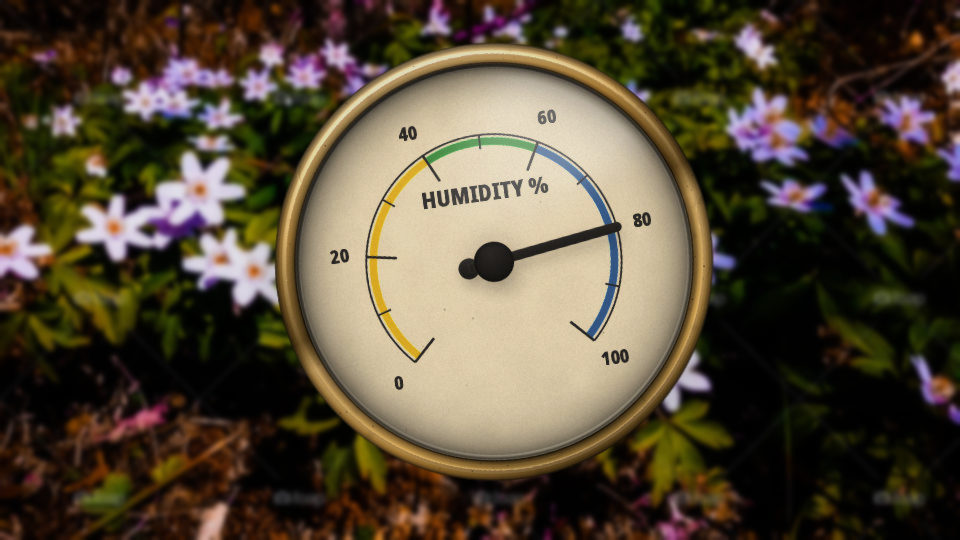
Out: 80,%
